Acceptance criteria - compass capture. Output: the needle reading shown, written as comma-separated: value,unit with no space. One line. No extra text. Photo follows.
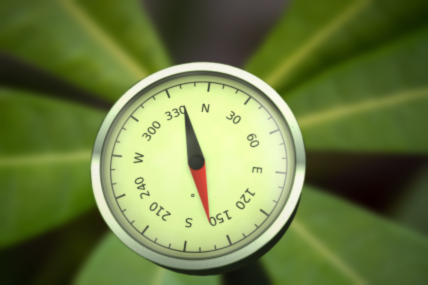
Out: 160,°
